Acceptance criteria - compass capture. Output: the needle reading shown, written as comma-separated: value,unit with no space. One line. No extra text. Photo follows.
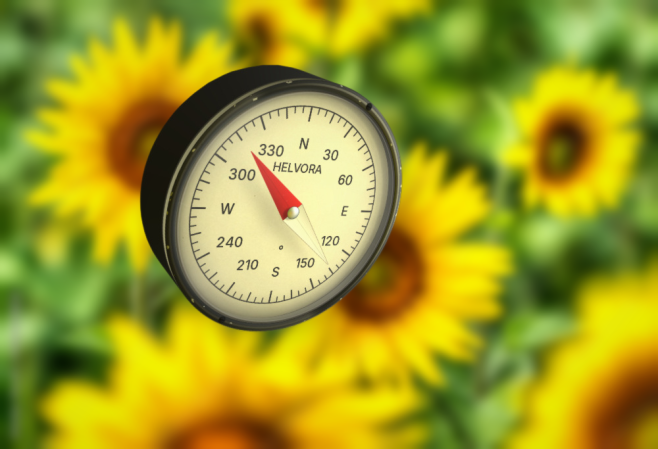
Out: 315,°
